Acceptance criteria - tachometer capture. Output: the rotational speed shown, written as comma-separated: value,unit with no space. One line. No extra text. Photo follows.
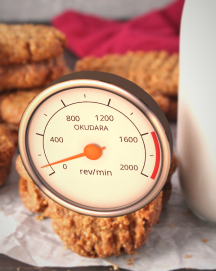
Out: 100,rpm
